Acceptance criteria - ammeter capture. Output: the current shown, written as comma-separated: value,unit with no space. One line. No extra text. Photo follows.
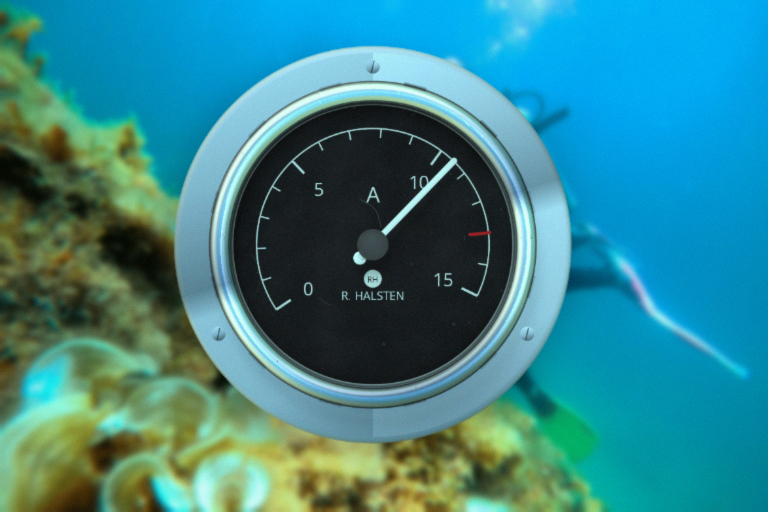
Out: 10.5,A
